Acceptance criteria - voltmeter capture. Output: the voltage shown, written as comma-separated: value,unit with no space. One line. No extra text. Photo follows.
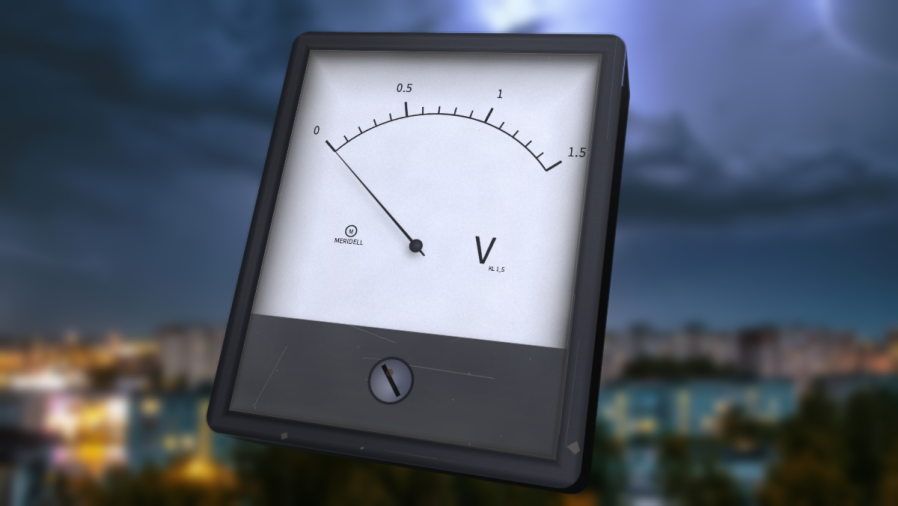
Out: 0,V
